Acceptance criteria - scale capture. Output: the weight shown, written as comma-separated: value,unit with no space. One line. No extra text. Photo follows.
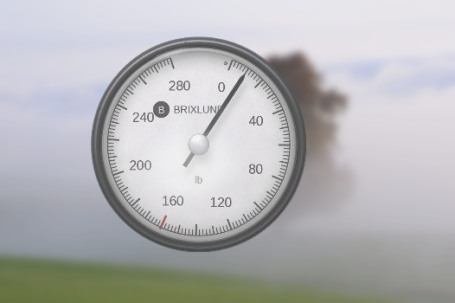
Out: 10,lb
